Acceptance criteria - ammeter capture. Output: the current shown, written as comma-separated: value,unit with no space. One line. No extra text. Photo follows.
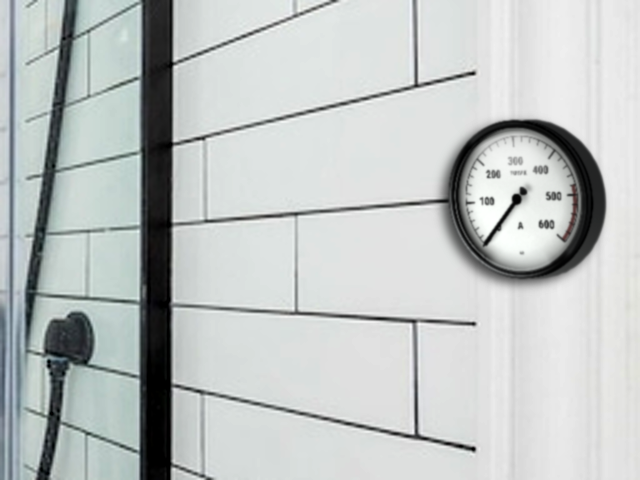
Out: 0,A
